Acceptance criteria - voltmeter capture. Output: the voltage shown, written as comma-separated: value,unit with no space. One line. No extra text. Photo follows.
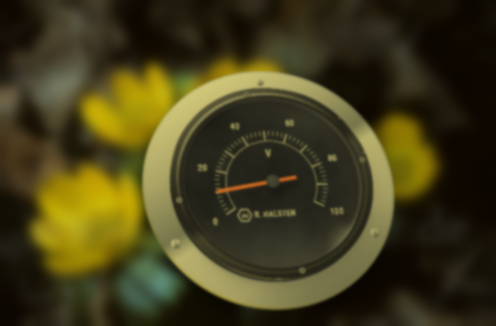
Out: 10,V
